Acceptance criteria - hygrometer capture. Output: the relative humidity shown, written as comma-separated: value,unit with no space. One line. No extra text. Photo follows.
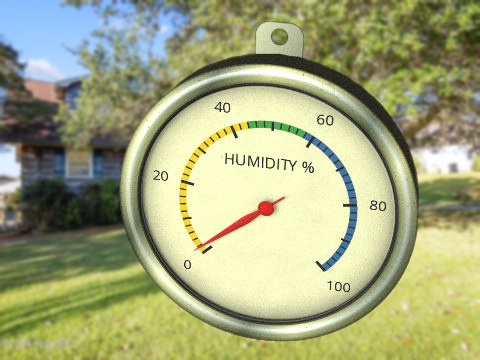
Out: 2,%
